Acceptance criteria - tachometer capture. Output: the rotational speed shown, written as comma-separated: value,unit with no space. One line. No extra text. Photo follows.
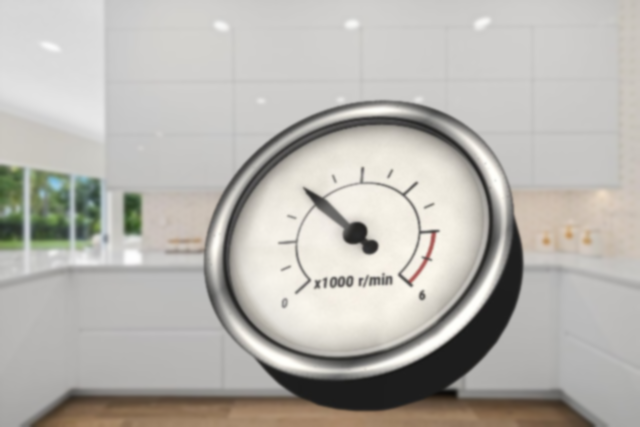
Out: 2000,rpm
